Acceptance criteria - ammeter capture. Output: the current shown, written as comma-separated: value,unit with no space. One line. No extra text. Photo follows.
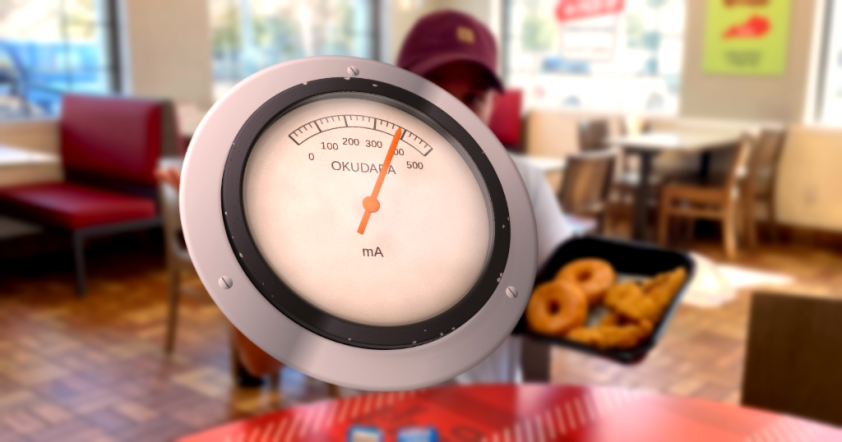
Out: 380,mA
